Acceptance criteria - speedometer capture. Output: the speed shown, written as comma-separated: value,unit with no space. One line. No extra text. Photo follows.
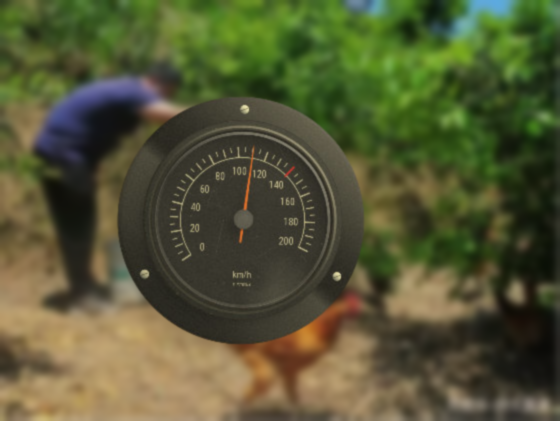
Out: 110,km/h
